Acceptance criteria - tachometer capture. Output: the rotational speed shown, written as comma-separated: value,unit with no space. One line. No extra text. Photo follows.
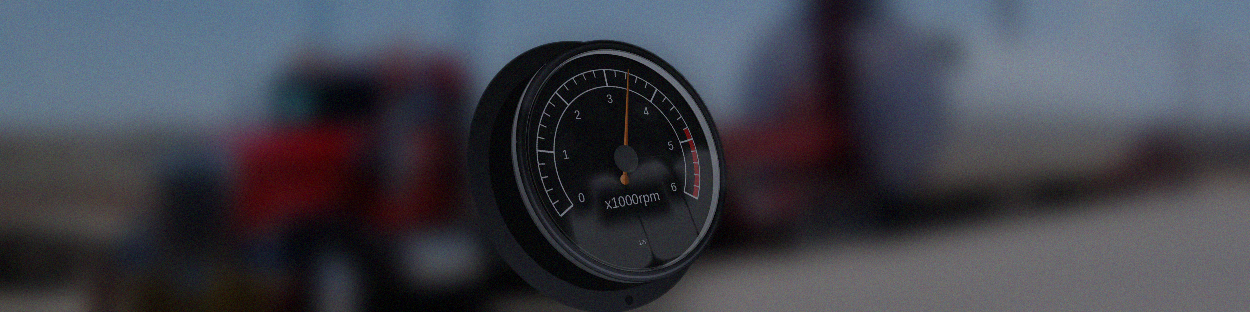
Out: 3400,rpm
